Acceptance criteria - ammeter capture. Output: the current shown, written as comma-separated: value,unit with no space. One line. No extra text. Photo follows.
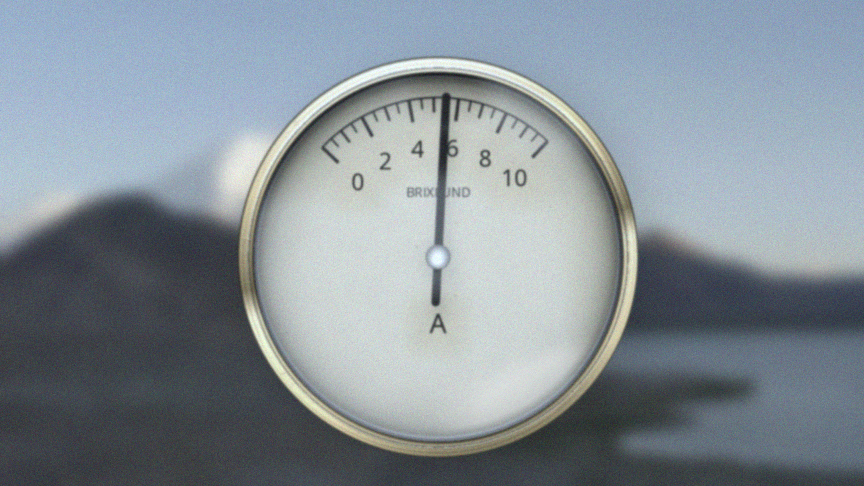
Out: 5.5,A
